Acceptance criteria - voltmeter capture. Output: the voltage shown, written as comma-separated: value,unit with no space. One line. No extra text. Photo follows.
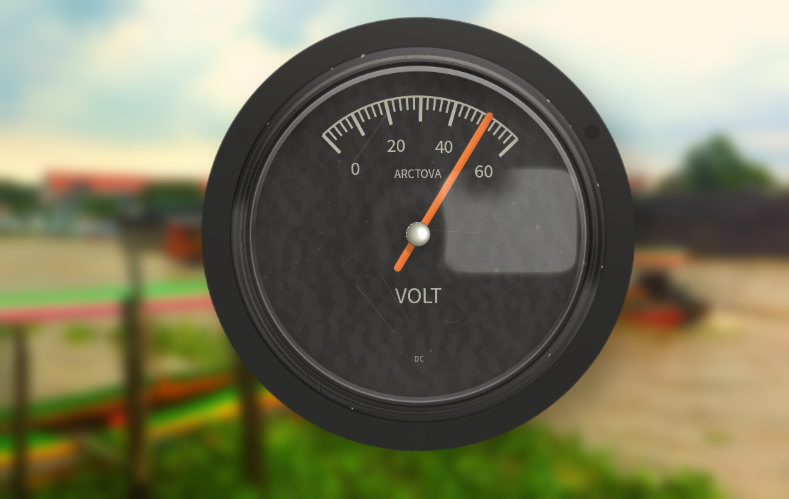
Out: 50,V
